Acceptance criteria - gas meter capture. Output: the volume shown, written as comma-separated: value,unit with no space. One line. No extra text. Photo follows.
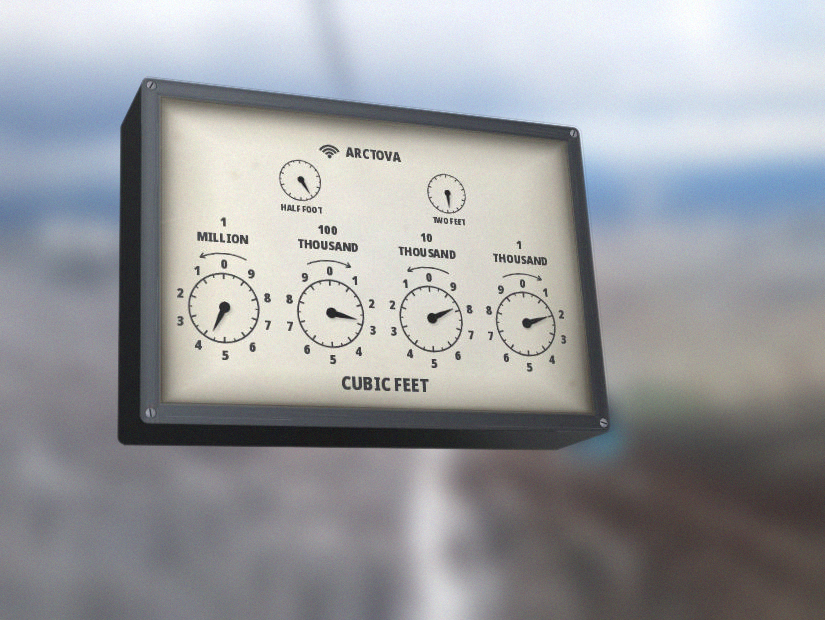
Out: 428200,ft³
